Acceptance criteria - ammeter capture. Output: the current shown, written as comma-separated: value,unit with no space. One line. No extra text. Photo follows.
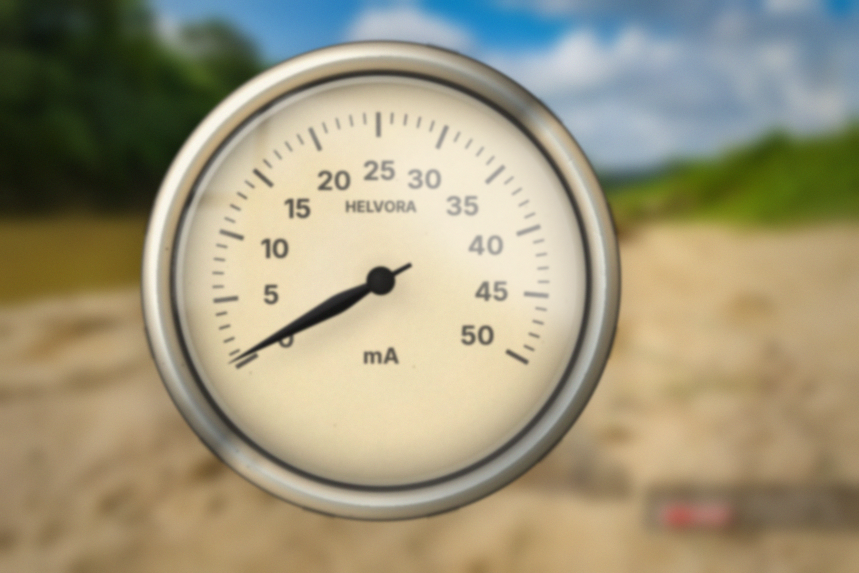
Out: 0.5,mA
